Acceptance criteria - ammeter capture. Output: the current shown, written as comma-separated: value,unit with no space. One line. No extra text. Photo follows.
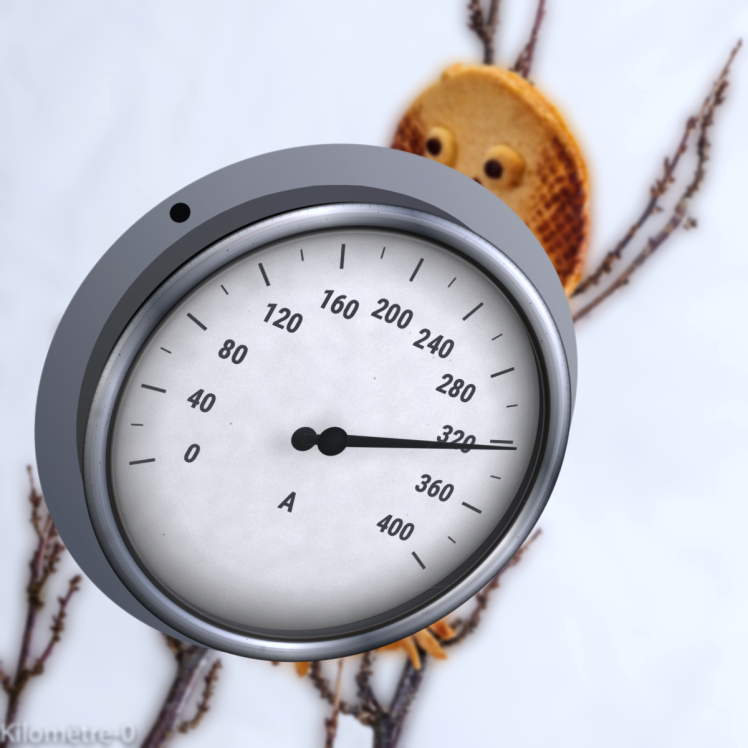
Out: 320,A
